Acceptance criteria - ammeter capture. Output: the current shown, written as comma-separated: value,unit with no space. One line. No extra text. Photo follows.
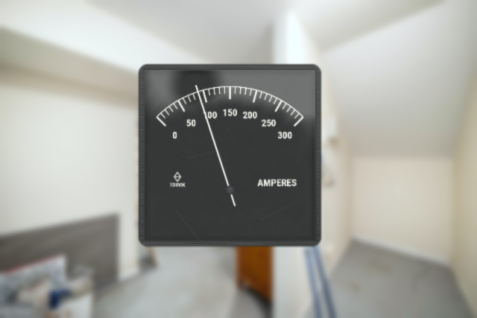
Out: 90,A
